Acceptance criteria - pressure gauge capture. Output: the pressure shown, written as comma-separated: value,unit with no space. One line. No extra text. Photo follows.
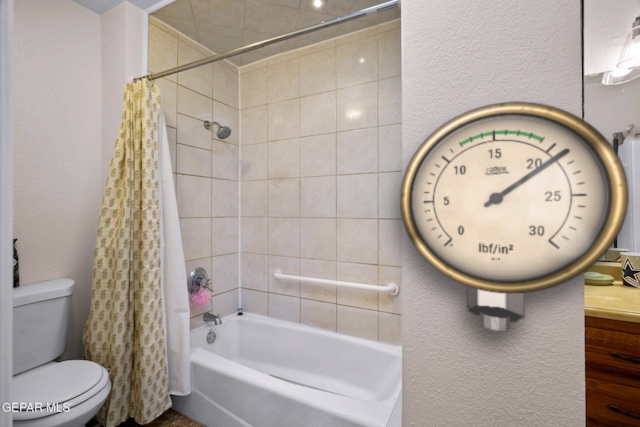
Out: 21,psi
